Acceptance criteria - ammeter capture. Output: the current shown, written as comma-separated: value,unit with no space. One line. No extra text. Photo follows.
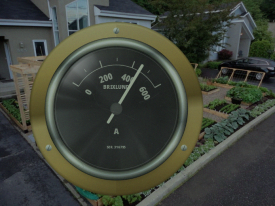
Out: 450,A
